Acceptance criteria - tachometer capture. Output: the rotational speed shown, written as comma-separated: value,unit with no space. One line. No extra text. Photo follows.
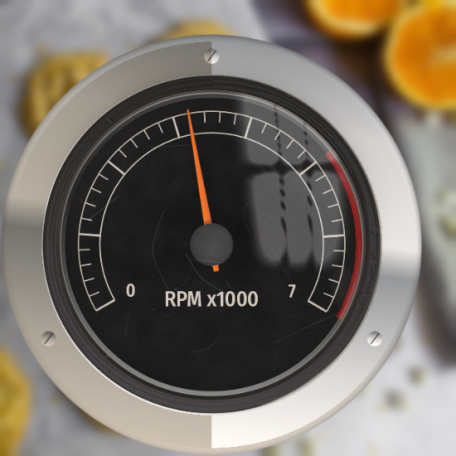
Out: 3200,rpm
